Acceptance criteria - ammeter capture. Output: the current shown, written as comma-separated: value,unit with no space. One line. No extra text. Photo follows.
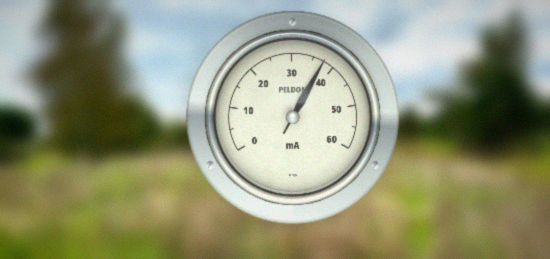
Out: 37.5,mA
